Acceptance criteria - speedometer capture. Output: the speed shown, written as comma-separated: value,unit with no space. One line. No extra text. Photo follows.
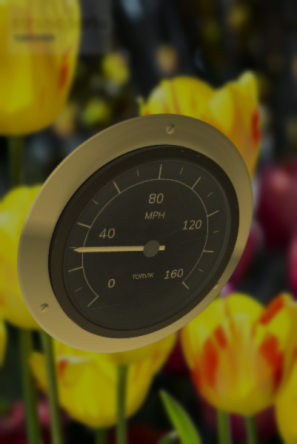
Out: 30,mph
